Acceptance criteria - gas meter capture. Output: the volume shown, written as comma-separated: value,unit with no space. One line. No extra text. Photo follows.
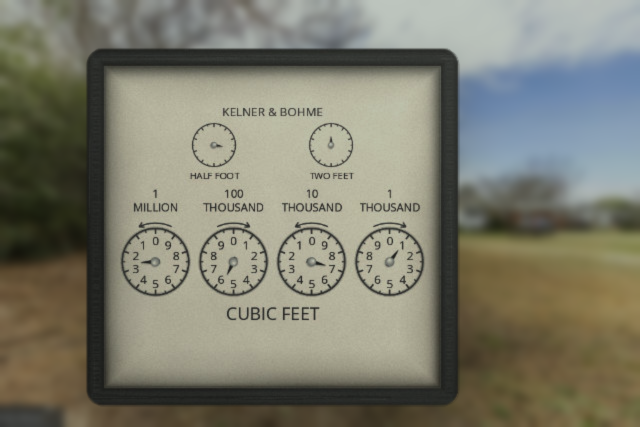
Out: 257100,ft³
